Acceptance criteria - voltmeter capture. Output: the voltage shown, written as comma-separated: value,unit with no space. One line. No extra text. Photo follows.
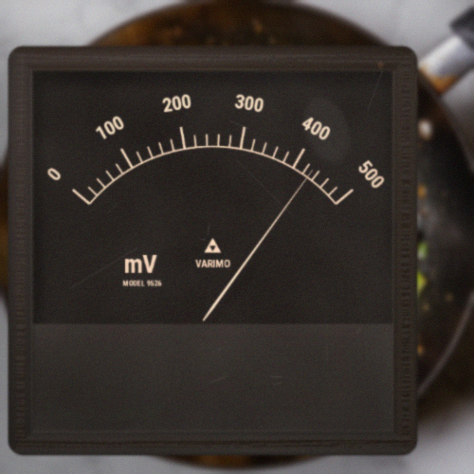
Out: 430,mV
